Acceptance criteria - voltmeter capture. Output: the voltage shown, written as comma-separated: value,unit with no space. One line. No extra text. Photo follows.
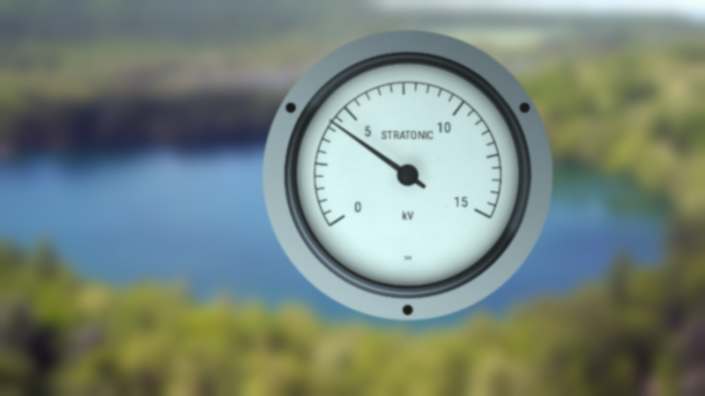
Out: 4.25,kV
